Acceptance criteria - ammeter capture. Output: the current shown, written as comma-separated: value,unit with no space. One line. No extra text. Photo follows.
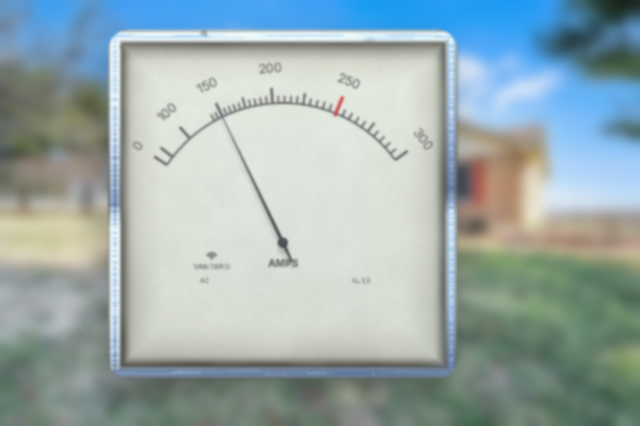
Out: 150,A
